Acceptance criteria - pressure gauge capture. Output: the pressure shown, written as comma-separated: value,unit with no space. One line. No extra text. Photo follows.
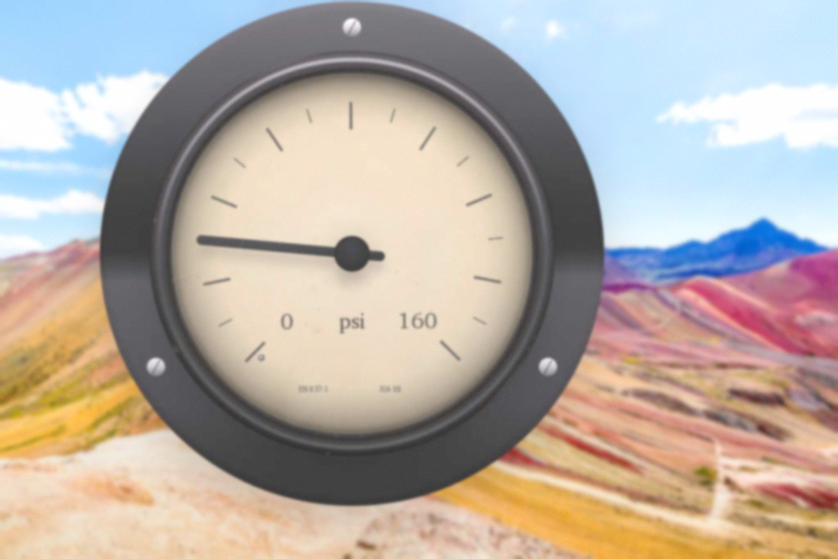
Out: 30,psi
